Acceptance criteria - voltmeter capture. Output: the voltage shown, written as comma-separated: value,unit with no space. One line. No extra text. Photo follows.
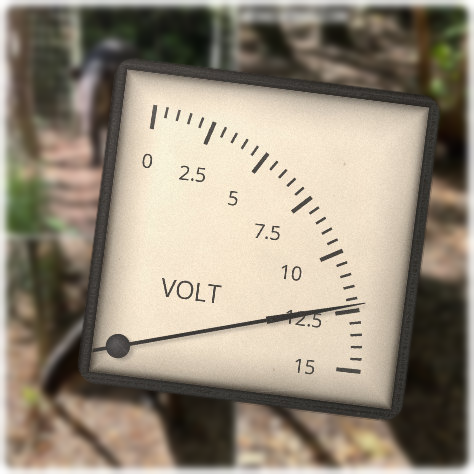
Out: 12.25,V
